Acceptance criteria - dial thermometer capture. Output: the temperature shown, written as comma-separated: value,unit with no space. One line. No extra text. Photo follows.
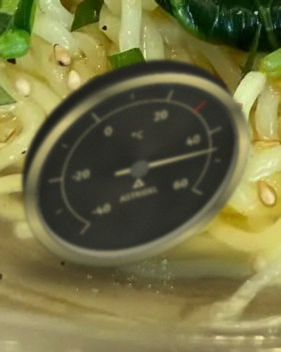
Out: 45,°C
